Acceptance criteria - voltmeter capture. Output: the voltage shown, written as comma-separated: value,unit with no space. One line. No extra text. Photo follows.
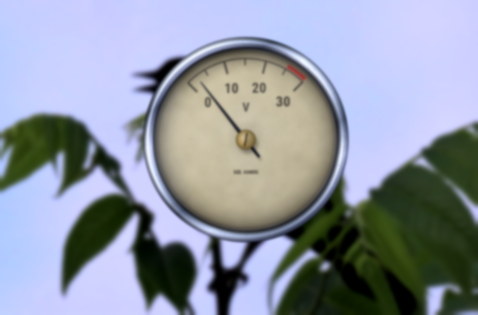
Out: 2.5,V
